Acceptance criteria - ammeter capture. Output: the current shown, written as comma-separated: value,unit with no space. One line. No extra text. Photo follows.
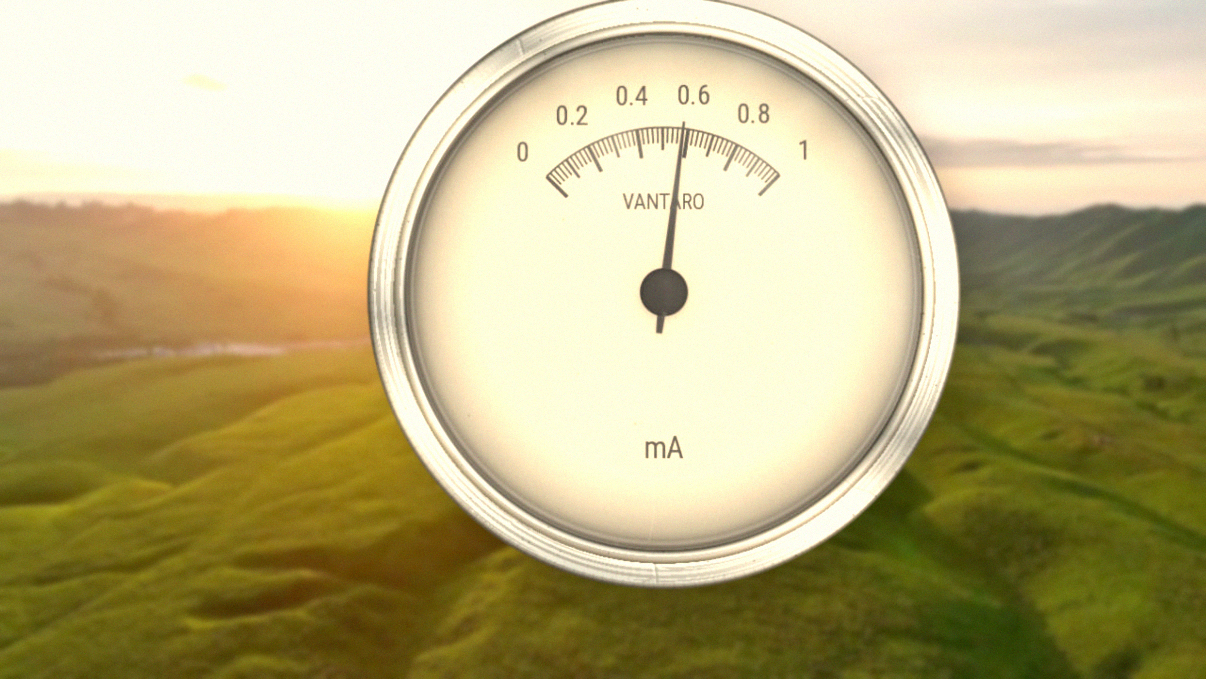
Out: 0.58,mA
